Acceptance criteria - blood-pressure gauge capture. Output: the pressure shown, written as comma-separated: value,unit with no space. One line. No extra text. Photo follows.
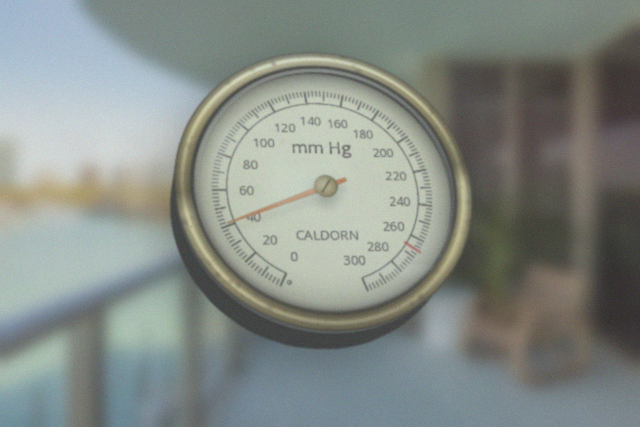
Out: 40,mmHg
